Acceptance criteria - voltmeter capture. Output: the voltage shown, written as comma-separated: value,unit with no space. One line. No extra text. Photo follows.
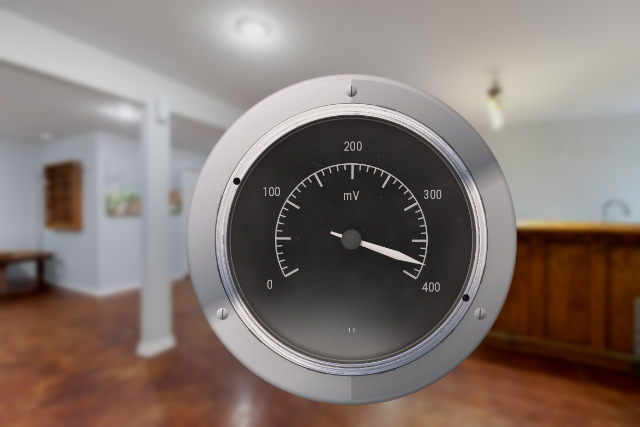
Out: 380,mV
